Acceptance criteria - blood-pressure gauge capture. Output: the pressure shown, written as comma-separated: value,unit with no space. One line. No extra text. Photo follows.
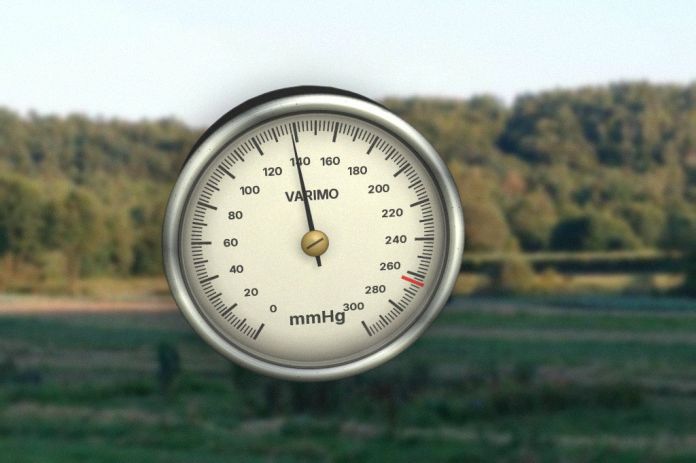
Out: 138,mmHg
